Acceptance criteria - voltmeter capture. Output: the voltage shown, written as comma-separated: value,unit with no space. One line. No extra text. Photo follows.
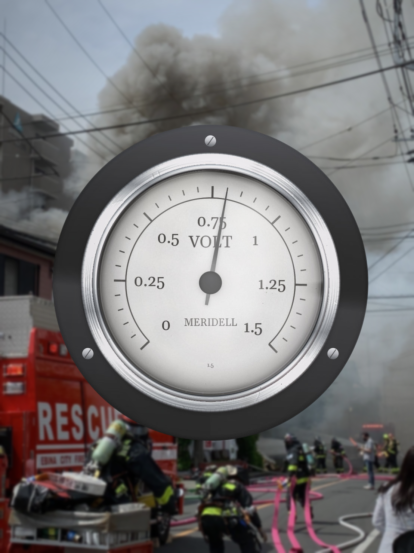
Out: 0.8,V
